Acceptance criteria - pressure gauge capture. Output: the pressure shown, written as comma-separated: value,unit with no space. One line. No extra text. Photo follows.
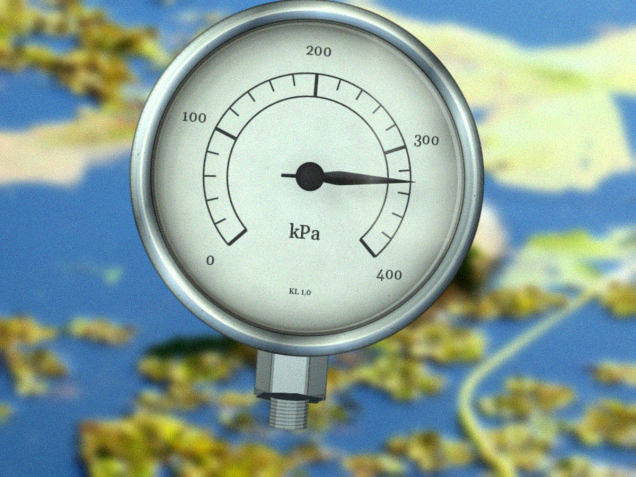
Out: 330,kPa
